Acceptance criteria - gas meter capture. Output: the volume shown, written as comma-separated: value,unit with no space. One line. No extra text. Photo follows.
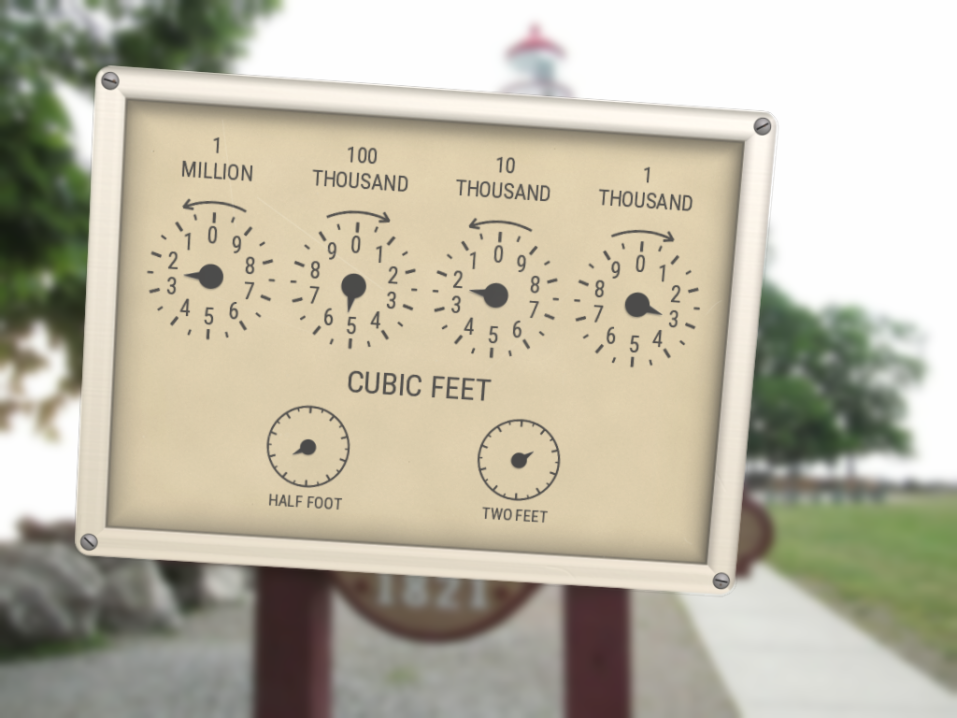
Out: 252300,ft³
